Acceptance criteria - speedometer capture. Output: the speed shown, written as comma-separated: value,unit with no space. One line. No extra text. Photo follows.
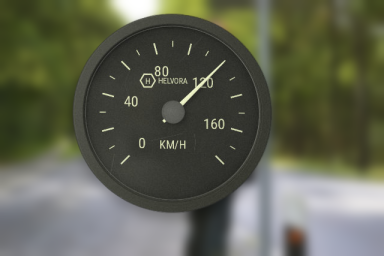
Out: 120,km/h
